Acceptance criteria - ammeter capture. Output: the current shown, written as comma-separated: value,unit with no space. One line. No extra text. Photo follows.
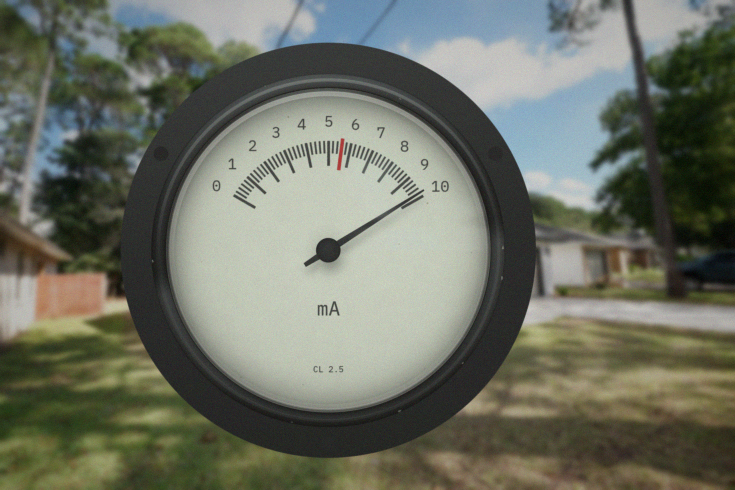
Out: 9.8,mA
